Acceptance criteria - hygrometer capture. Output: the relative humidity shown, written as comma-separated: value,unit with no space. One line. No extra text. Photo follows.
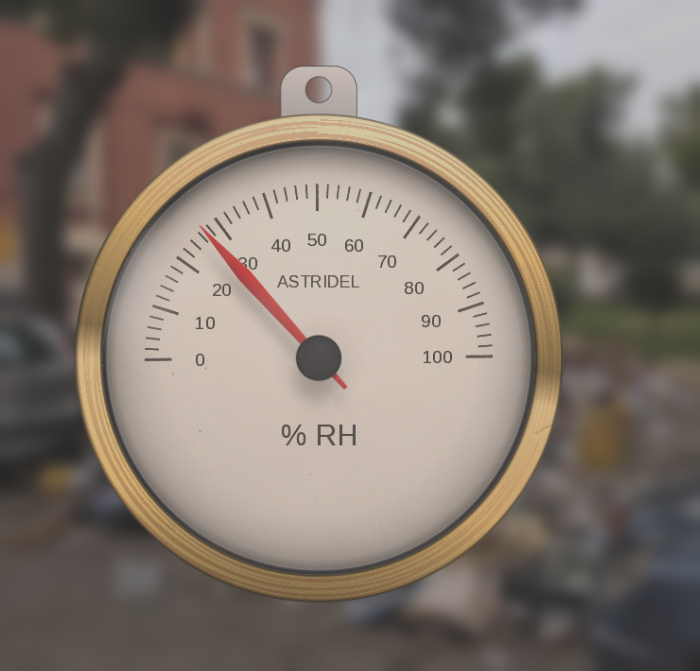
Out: 27,%
